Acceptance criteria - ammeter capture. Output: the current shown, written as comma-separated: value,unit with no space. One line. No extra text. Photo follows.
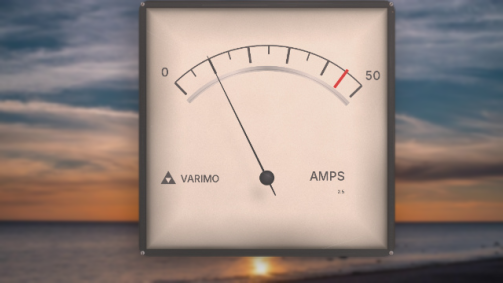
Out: 10,A
